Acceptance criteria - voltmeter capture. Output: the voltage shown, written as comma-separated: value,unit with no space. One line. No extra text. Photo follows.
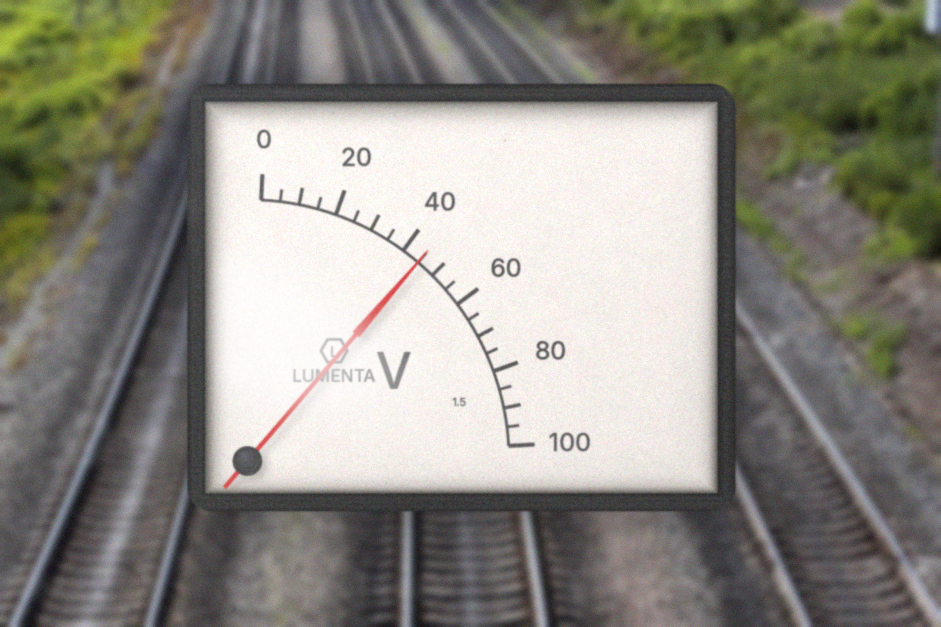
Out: 45,V
